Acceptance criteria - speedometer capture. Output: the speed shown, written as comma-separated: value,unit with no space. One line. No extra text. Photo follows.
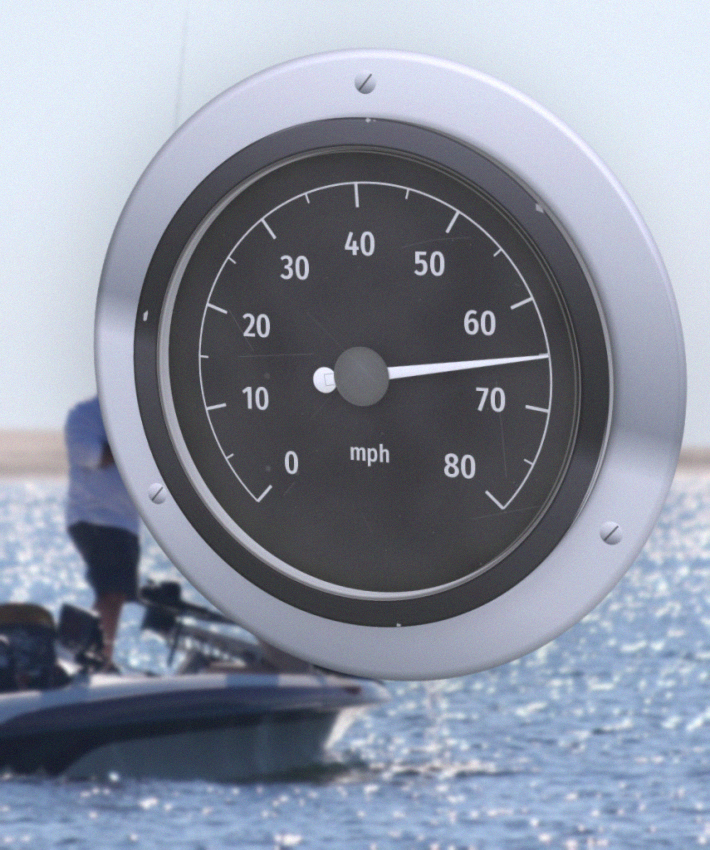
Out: 65,mph
